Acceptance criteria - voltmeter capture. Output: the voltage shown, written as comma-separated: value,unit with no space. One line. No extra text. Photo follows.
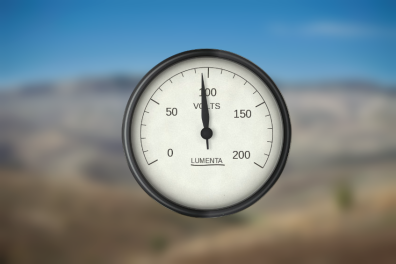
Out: 95,V
